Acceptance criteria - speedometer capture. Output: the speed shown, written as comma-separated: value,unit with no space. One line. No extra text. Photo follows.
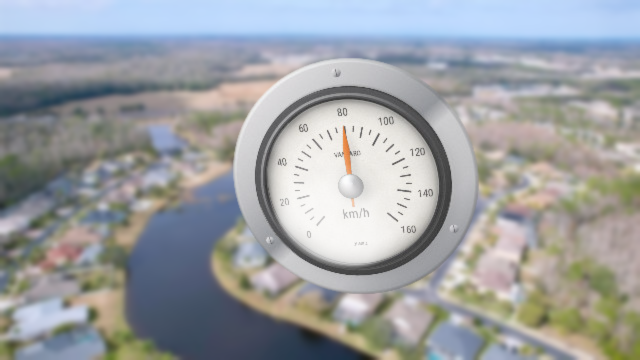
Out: 80,km/h
